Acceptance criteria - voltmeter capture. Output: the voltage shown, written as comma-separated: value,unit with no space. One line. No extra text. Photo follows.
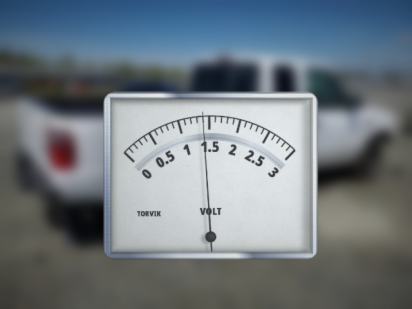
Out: 1.4,V
